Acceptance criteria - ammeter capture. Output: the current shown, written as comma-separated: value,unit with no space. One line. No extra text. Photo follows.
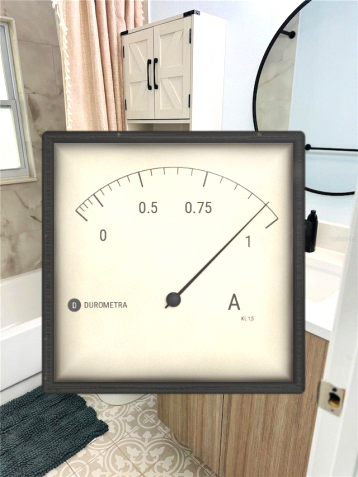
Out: 0.95,A
